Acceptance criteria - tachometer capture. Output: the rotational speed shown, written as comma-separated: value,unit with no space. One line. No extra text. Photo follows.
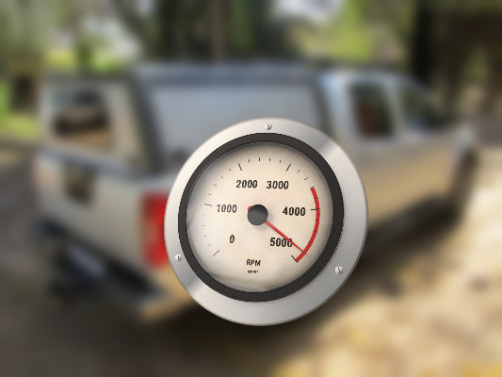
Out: 4800,rpm
